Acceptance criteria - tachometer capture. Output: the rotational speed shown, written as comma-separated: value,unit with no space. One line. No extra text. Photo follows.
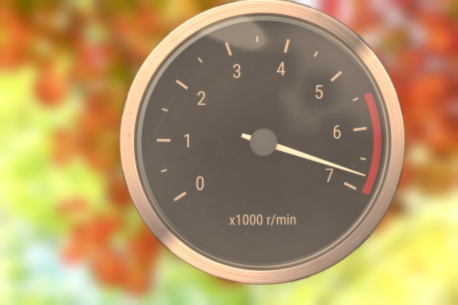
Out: 6750,rpm
